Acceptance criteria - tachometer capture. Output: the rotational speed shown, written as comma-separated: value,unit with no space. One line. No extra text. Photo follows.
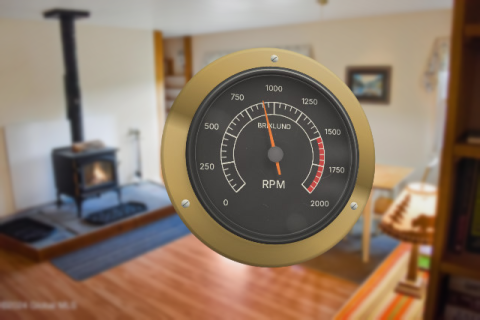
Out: 900,rpm
